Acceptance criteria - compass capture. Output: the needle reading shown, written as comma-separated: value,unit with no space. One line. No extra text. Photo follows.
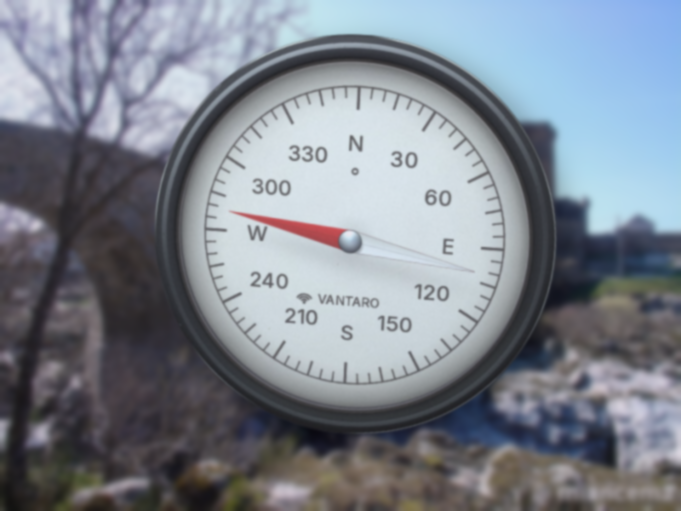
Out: 280,°
